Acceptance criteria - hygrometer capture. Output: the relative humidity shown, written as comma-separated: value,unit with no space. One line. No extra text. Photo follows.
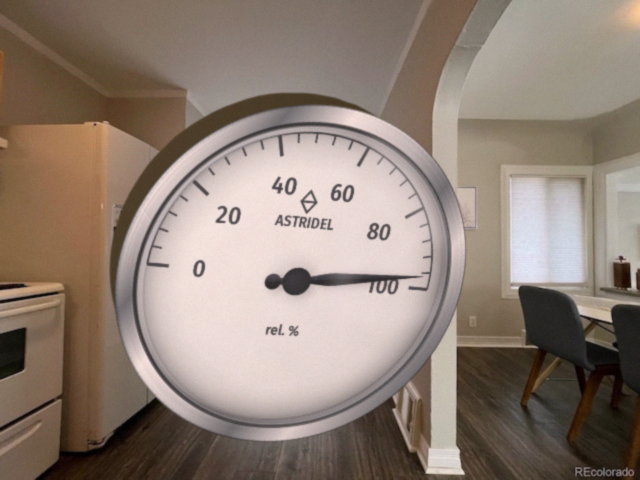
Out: 96,%
